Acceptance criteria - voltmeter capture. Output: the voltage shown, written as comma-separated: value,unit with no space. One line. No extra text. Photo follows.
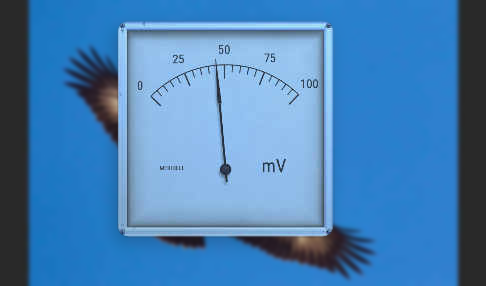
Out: 45,mV
